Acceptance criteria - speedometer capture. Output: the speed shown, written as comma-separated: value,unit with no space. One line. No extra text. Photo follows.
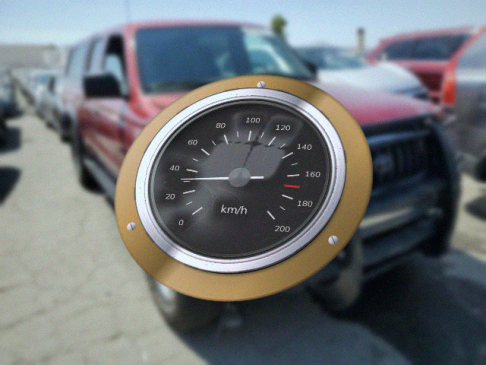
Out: 30,km/h
